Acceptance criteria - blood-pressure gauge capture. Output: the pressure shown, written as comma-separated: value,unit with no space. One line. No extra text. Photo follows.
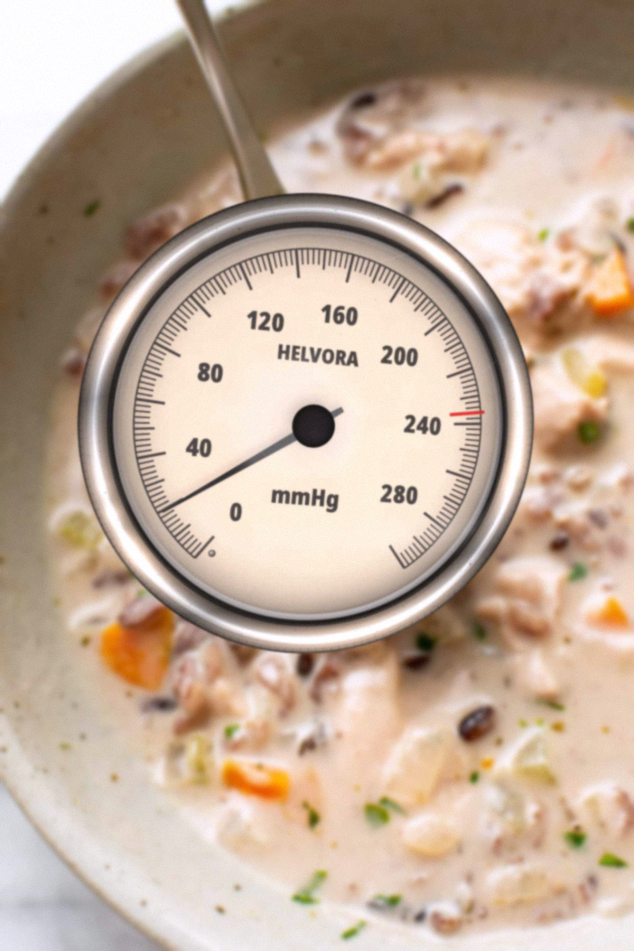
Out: 20,mmHg
